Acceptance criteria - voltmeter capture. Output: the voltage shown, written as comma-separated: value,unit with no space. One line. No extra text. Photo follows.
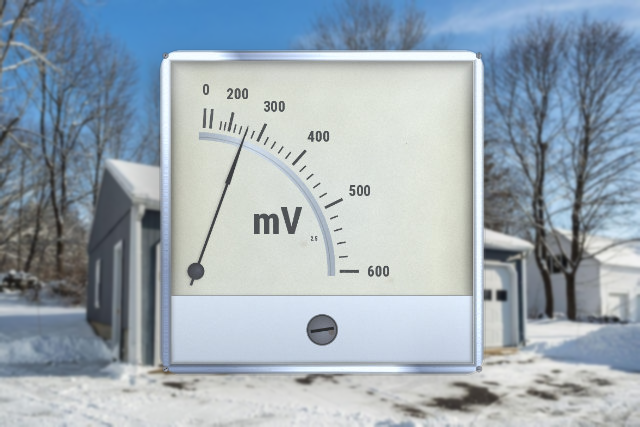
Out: 260,mV
